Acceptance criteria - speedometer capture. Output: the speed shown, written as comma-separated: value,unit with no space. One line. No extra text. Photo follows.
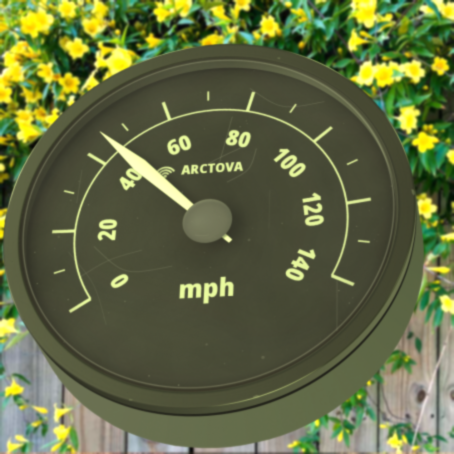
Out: 45,mph
